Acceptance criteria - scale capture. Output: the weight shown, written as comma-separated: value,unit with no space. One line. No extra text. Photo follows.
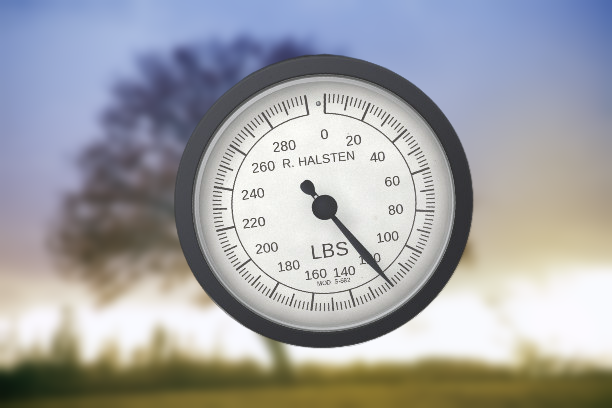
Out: 120,lb
